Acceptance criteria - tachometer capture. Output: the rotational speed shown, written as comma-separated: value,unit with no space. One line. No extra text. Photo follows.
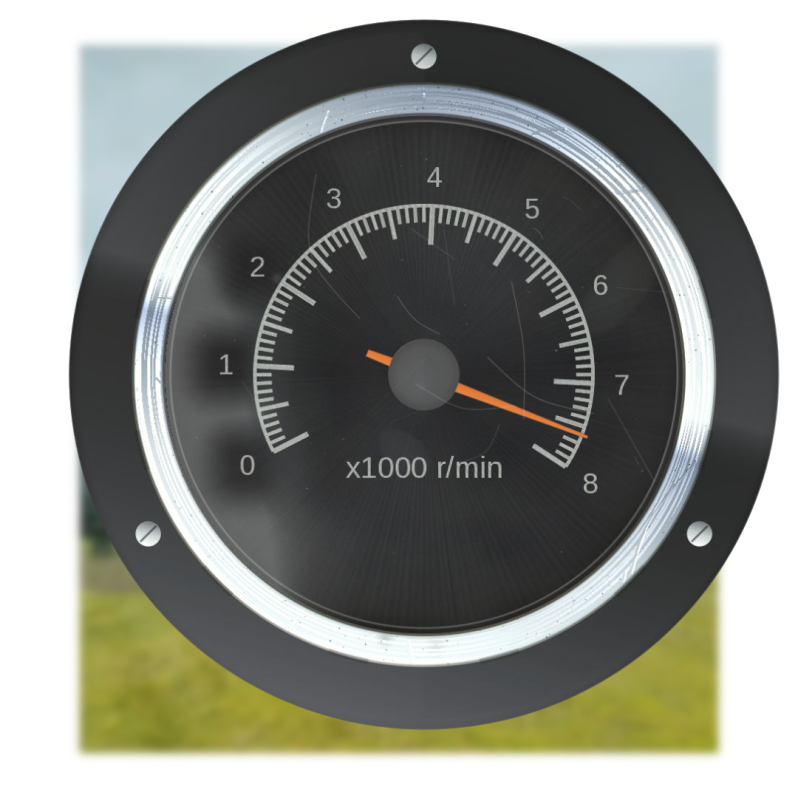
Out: 7600,rpm
